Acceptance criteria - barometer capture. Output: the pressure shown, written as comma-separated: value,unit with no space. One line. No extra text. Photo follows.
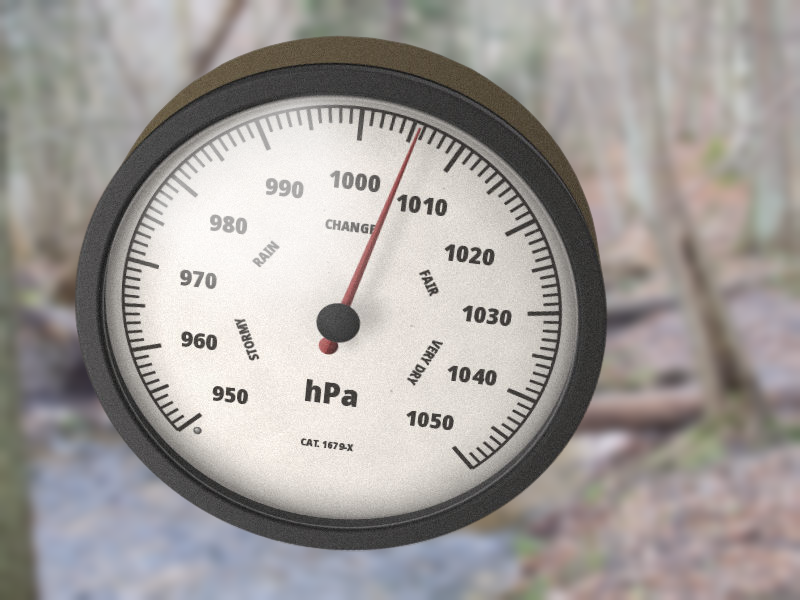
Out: 1005.5,hPa
